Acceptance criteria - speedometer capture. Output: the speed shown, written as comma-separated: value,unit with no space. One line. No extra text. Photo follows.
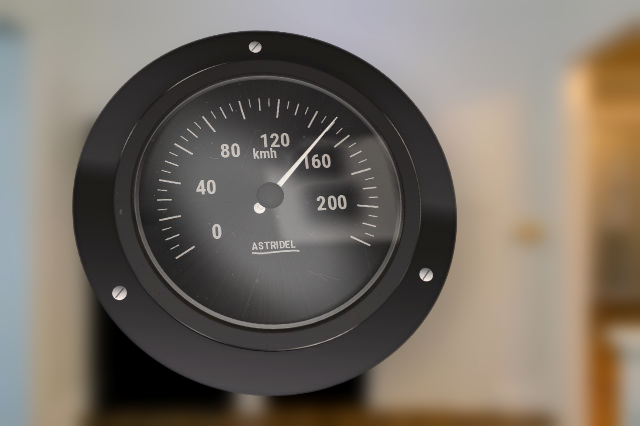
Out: 150,km/h
